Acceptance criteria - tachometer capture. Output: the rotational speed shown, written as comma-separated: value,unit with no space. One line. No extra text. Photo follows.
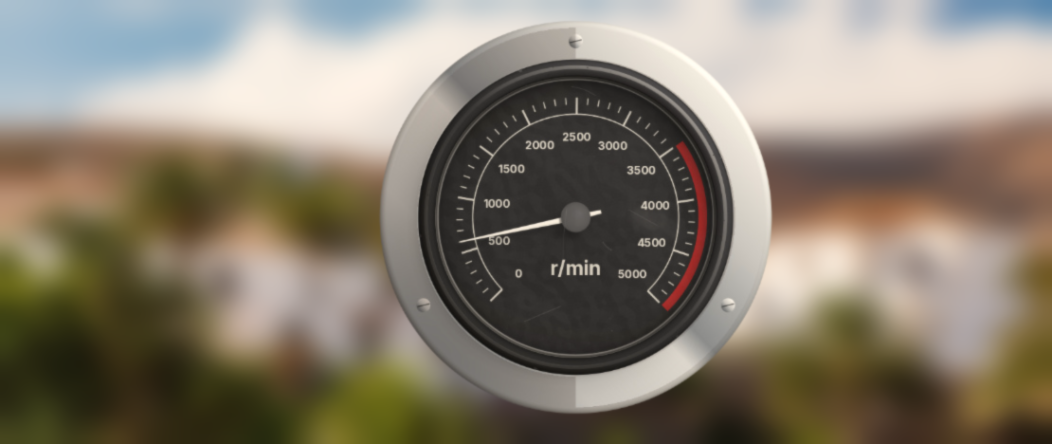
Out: 600,rpm
